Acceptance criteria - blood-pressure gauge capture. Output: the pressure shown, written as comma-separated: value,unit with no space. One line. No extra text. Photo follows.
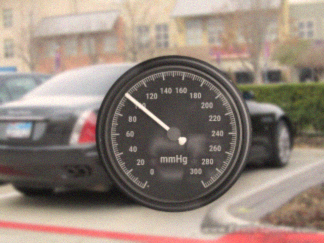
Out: 100,mmHg
